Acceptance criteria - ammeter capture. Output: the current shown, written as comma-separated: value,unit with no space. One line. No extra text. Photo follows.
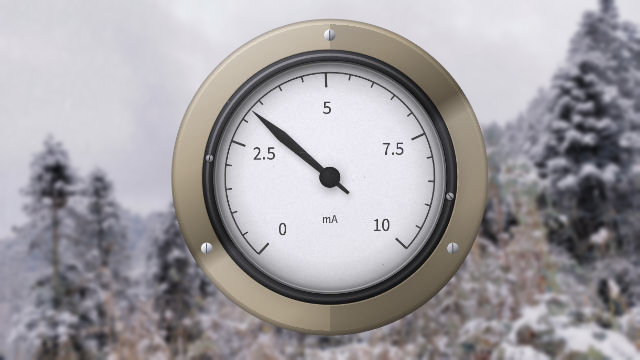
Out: 3.25,mA
